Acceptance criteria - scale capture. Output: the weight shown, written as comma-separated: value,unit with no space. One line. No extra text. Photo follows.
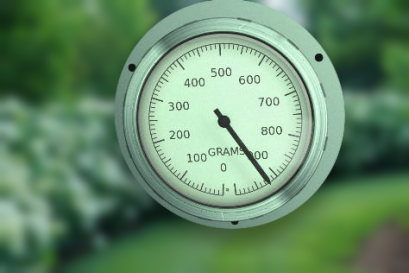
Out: 920,g
